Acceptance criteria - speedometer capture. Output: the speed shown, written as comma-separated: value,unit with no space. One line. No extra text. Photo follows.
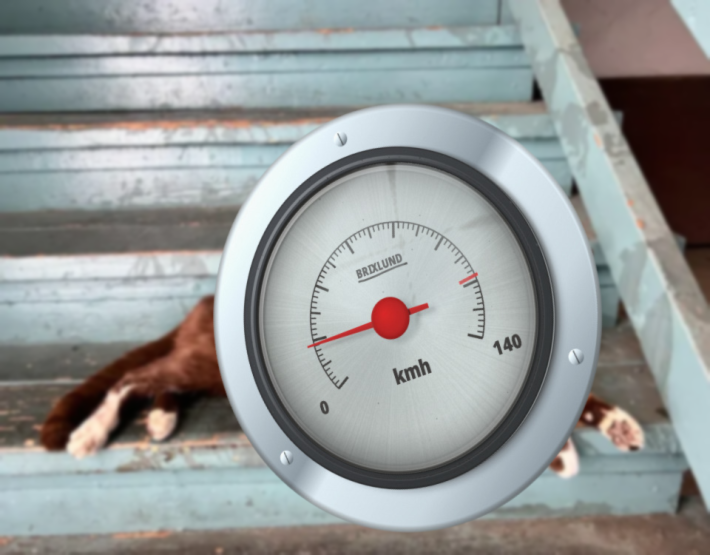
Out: 18,km/h
